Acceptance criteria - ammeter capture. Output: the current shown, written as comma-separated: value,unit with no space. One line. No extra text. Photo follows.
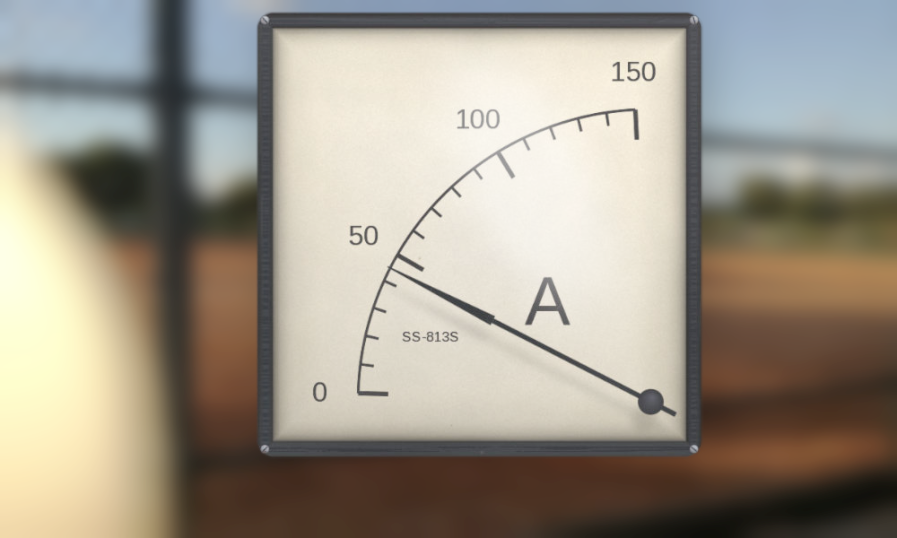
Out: 45,A
